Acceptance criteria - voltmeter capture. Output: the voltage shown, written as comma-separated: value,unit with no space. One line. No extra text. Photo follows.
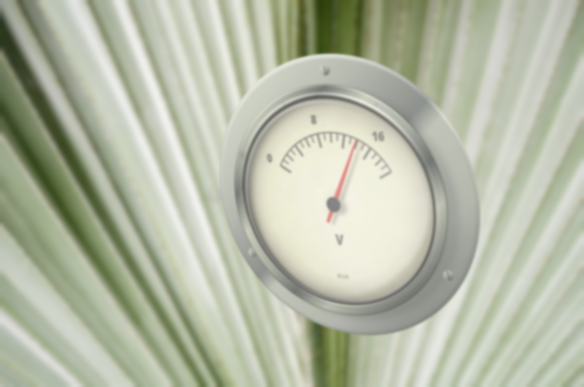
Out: 14,V
